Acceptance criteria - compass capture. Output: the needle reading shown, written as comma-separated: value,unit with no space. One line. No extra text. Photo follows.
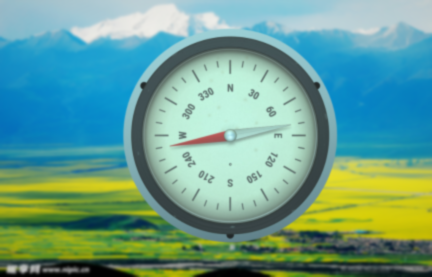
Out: 260,°
